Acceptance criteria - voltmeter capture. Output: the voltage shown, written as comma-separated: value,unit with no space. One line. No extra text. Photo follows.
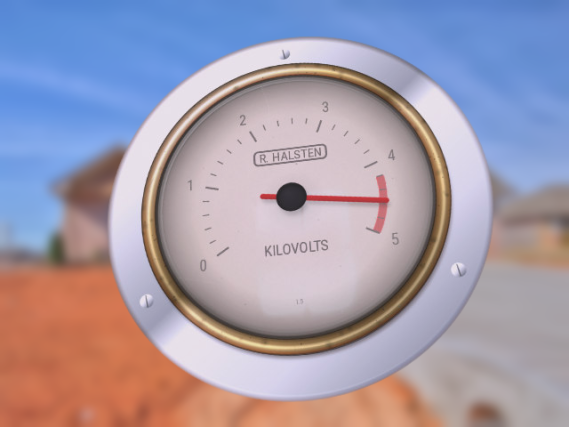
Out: 4.6,kV
